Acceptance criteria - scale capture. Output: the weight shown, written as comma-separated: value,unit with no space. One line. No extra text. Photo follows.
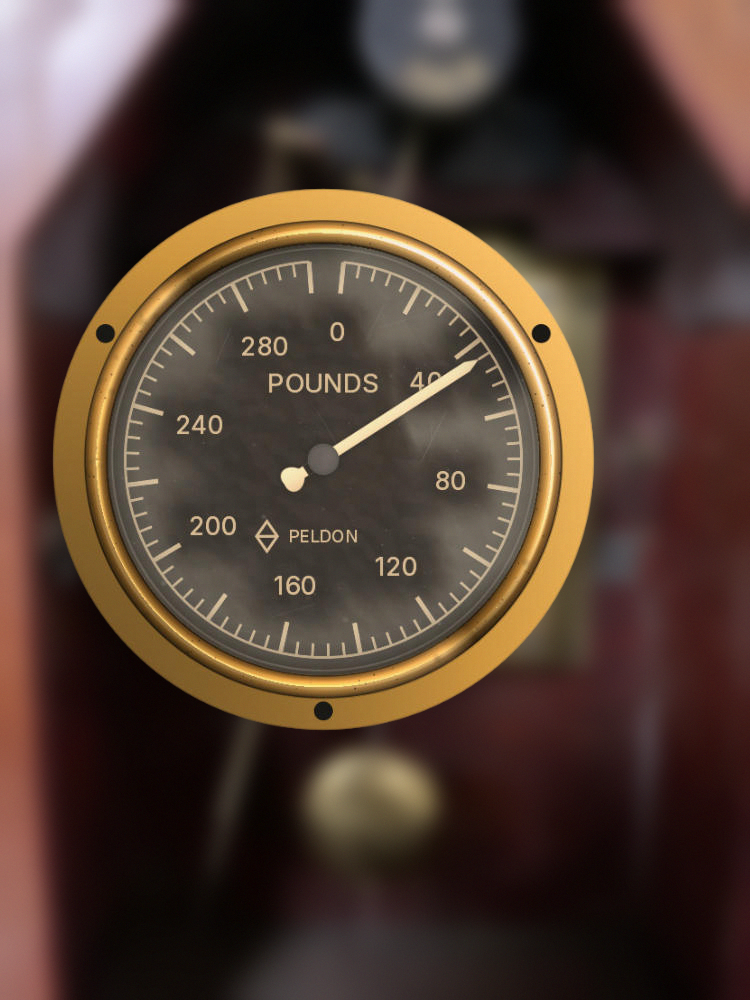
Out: 44,lb
